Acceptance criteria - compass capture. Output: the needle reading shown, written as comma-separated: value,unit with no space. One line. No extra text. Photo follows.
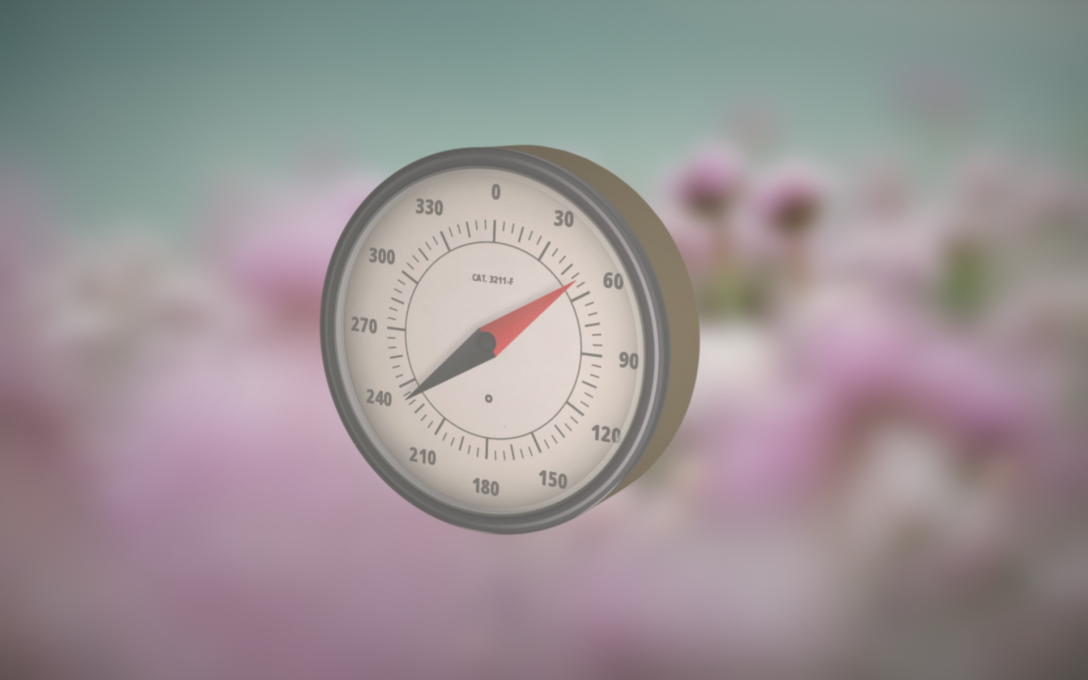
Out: 52.5,°
